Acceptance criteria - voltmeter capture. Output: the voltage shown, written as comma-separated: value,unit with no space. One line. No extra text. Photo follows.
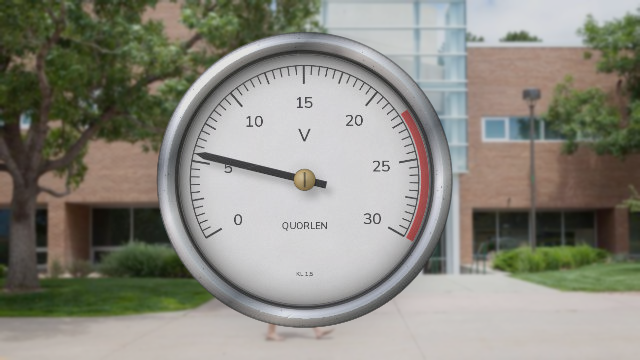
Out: 5.5,V
